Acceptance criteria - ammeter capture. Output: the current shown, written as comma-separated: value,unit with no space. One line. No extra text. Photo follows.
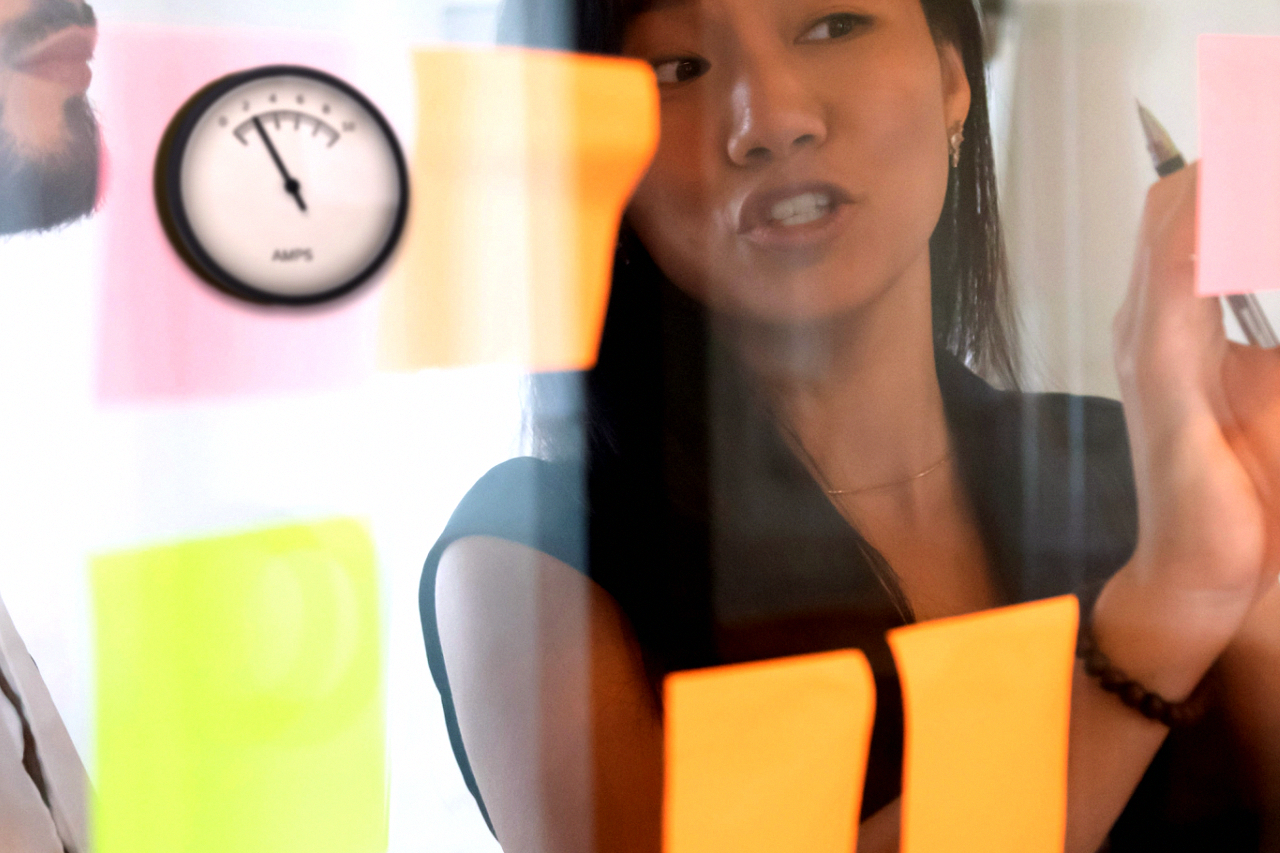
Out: 2,A
